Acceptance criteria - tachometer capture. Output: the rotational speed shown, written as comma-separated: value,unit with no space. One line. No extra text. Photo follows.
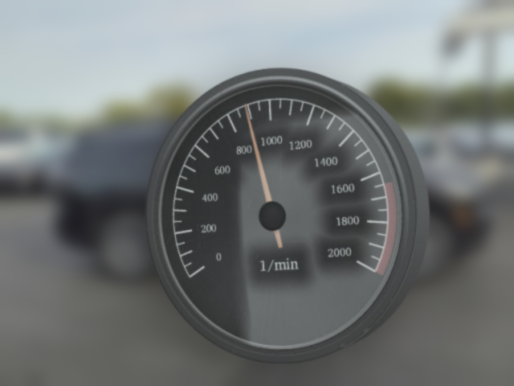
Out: 900,rpm
